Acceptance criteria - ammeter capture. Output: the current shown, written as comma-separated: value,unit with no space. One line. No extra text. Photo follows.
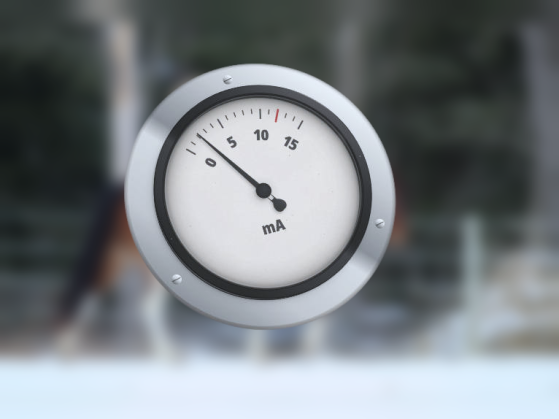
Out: 2,mA
